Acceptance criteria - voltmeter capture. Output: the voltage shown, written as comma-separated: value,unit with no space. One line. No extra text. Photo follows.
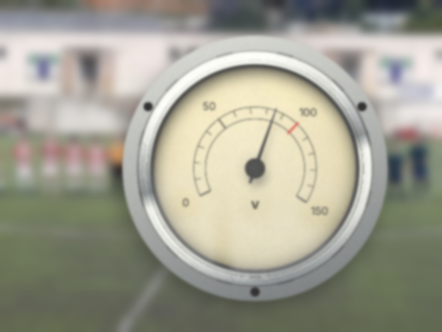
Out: 85,V
